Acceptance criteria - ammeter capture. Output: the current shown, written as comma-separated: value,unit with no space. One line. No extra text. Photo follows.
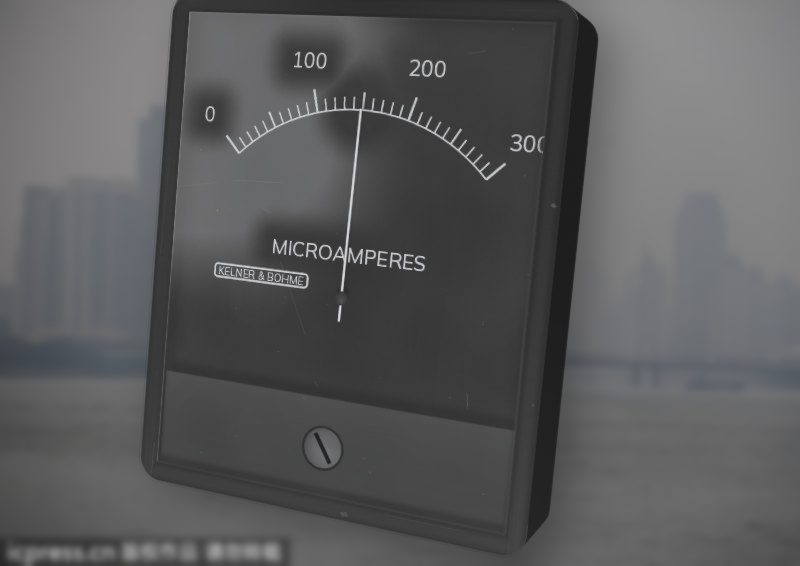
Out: 150,µA
